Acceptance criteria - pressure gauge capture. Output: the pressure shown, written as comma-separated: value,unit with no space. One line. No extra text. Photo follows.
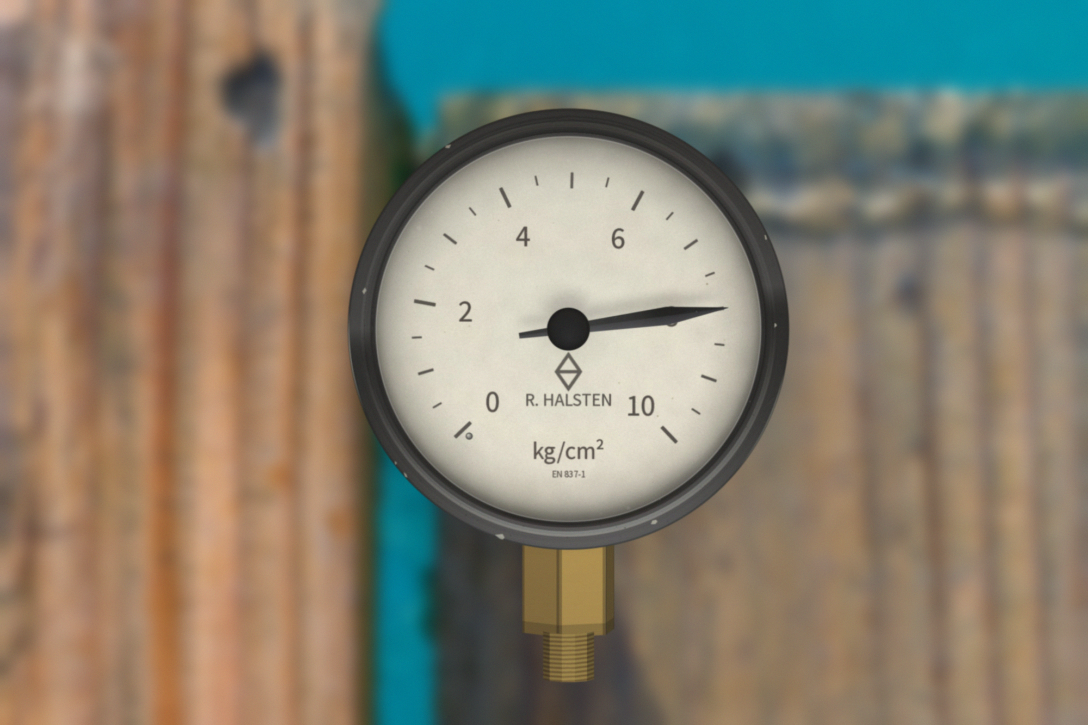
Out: 8,kg/cm²
